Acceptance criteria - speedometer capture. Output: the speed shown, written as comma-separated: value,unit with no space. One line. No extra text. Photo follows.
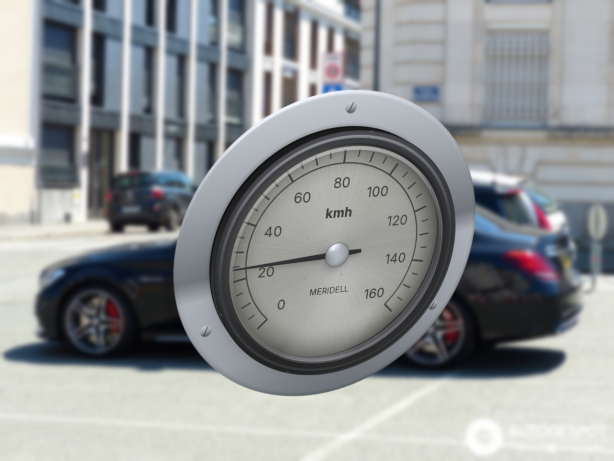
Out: 25,km/h
